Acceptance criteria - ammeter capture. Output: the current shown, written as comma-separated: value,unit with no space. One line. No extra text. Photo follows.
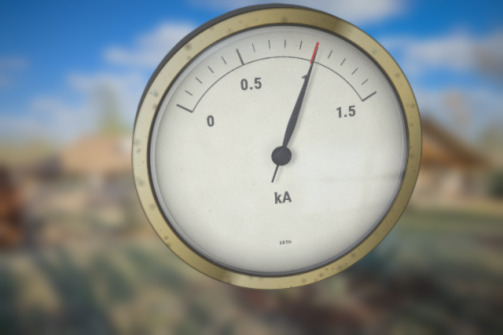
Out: 1,kA
